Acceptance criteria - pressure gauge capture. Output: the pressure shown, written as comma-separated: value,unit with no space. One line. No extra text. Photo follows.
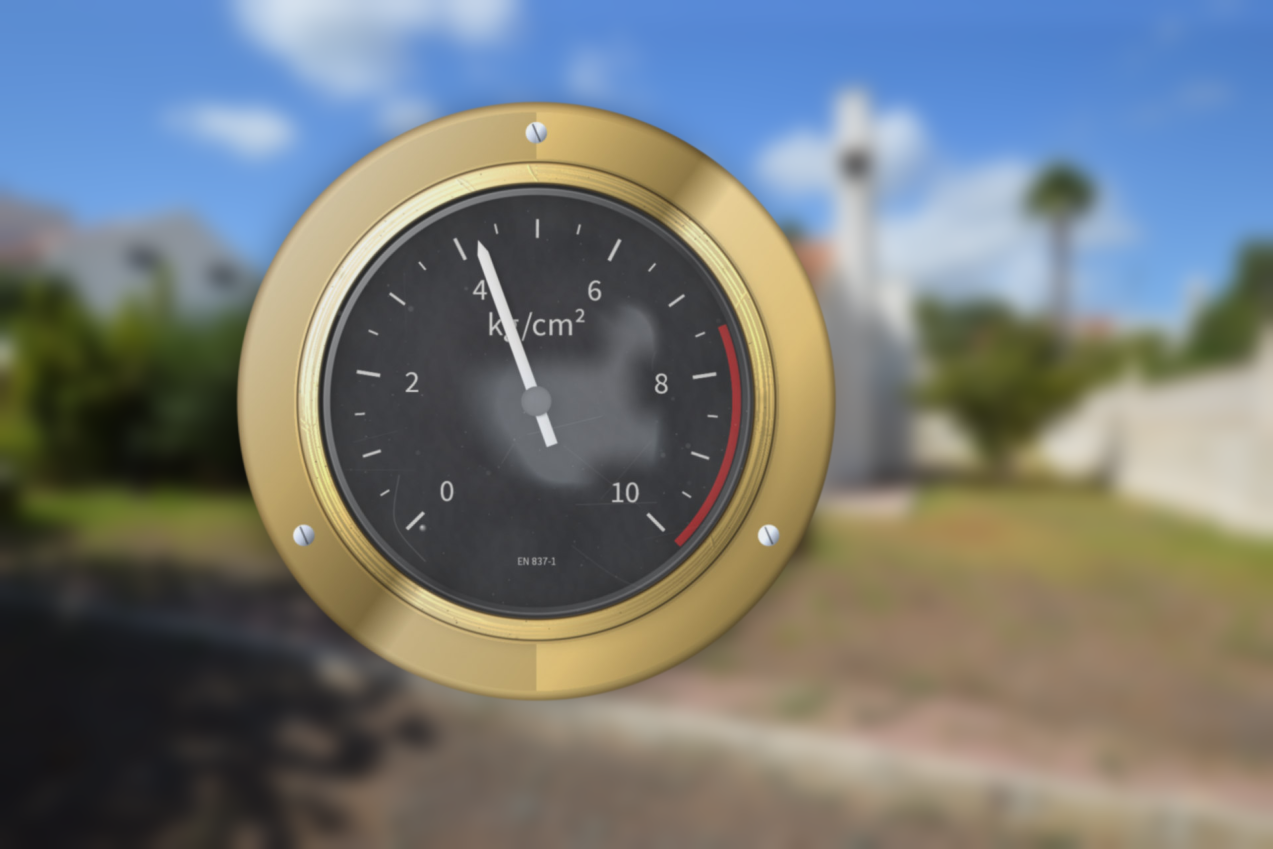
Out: 4.25,kg/cm²
